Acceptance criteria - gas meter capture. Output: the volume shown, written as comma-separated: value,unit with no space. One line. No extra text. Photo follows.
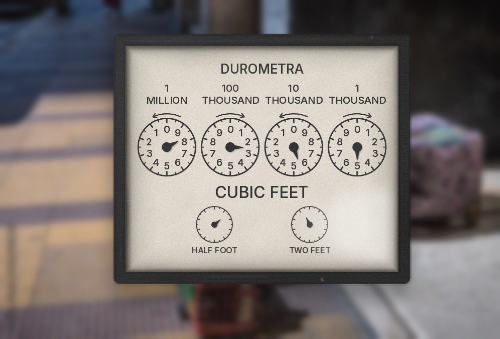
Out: 825500,ft³
